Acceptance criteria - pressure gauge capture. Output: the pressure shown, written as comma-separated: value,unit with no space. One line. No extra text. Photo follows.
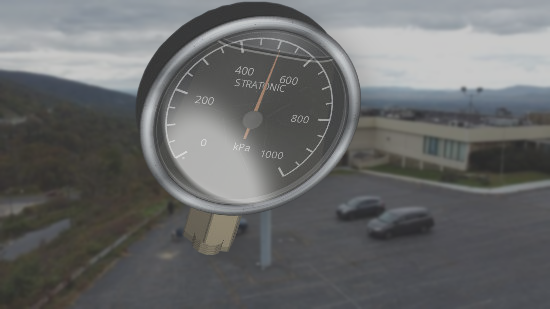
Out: 500,kPa
